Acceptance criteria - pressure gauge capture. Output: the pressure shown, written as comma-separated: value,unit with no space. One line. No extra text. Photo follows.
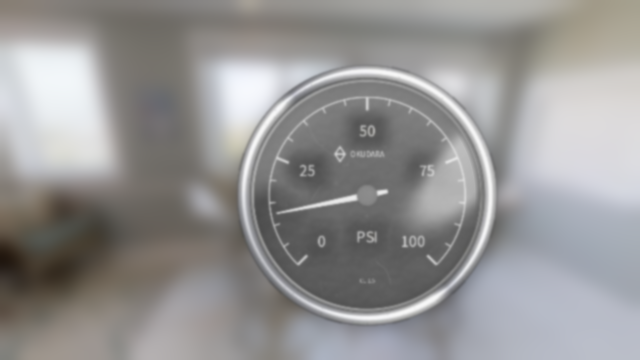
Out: 12.5,psi
